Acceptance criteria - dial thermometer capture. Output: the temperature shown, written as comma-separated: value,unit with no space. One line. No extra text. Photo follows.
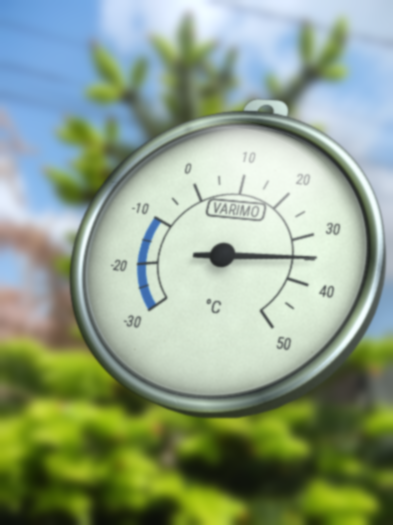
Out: 35,°C
